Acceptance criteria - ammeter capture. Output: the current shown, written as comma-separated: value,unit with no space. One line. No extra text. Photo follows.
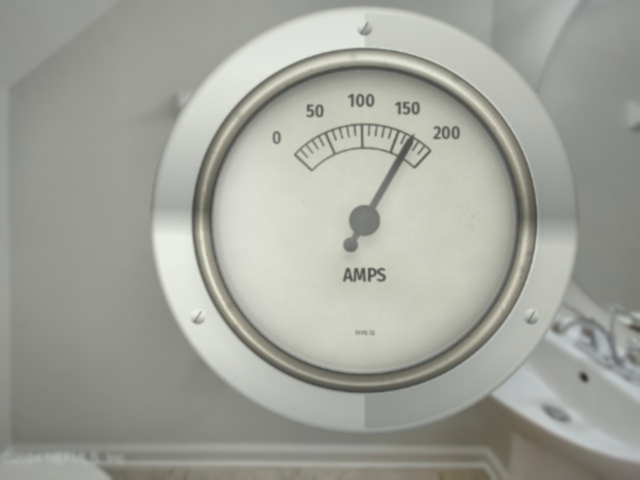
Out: 170,A
